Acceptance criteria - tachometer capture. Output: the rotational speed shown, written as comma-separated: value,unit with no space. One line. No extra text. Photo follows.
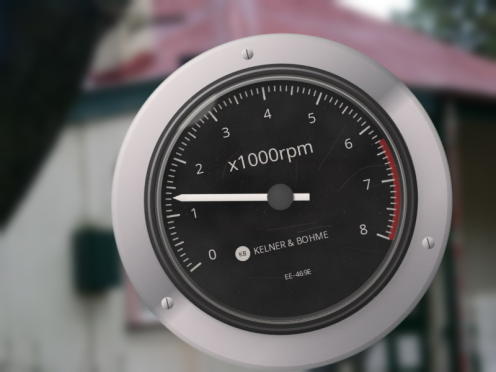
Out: 1300,rpm
